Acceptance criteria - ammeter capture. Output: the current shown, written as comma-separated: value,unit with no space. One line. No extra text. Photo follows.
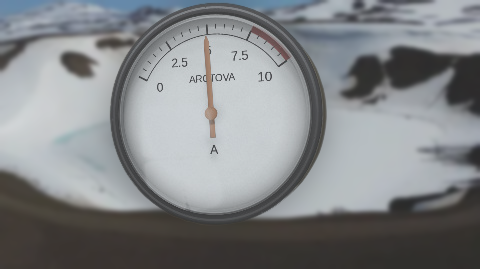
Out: 5,A
